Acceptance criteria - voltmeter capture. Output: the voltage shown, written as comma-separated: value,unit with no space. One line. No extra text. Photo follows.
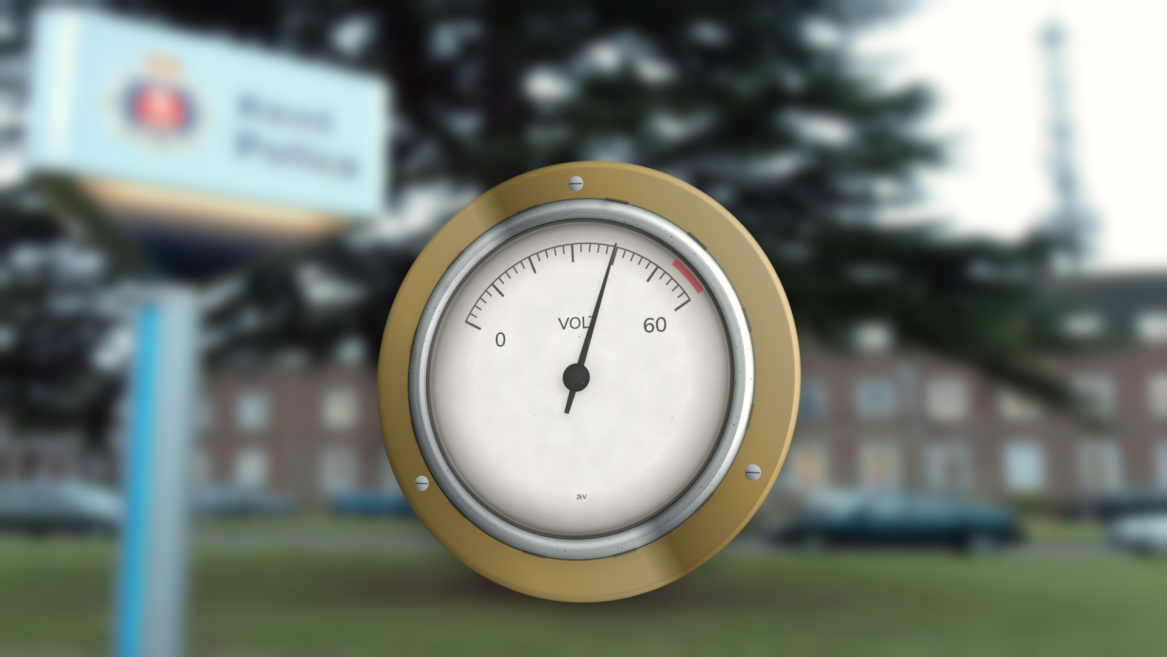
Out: 40,V
